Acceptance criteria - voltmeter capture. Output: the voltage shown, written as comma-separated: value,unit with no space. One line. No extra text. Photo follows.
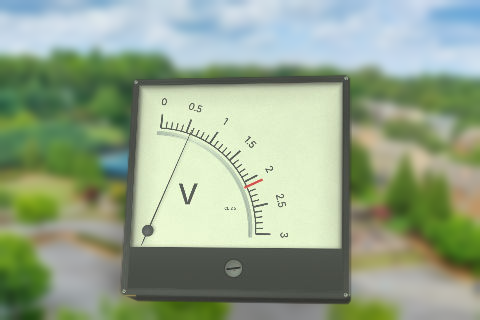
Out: 0.6,V
